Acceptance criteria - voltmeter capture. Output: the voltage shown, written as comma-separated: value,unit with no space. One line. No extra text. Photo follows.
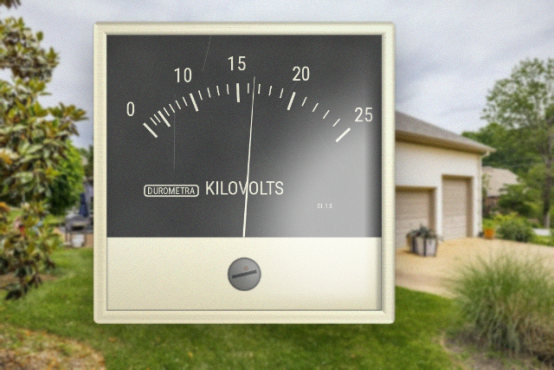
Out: 16.5,kV
